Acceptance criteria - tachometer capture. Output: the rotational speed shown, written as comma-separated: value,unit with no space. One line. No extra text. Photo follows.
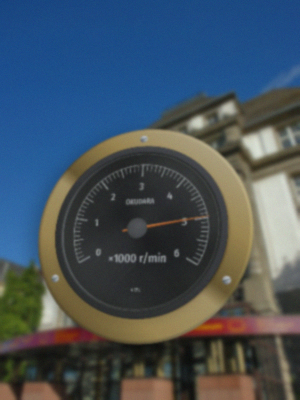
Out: 5000,rpm
